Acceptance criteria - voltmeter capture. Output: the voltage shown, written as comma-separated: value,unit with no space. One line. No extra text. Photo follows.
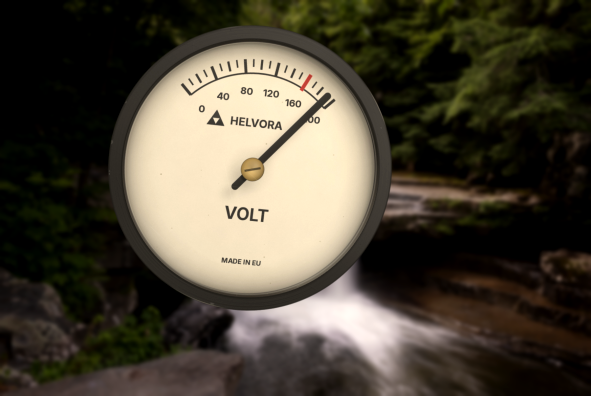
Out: 190,V
